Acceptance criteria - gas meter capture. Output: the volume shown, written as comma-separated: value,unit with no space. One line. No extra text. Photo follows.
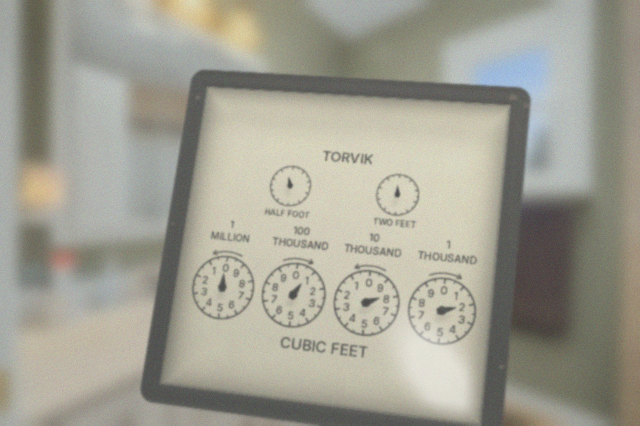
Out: 8200,ft³
